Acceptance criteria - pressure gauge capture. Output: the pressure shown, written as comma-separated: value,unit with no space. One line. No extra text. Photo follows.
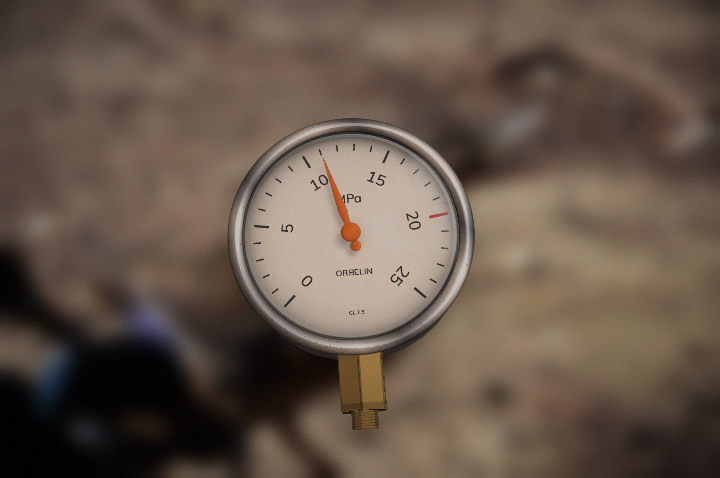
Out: 11,MPa
